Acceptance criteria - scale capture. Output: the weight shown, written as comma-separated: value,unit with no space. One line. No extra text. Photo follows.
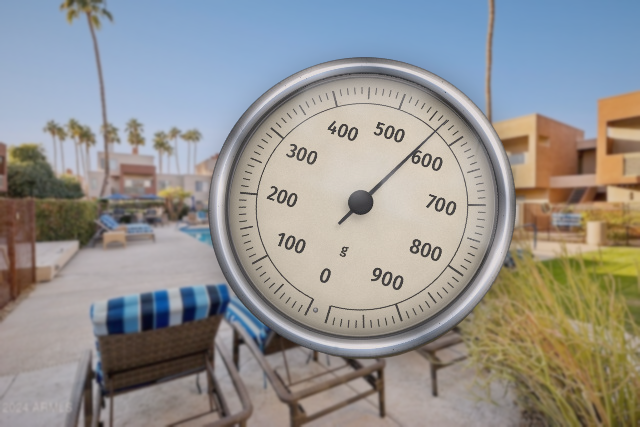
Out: 570,g
